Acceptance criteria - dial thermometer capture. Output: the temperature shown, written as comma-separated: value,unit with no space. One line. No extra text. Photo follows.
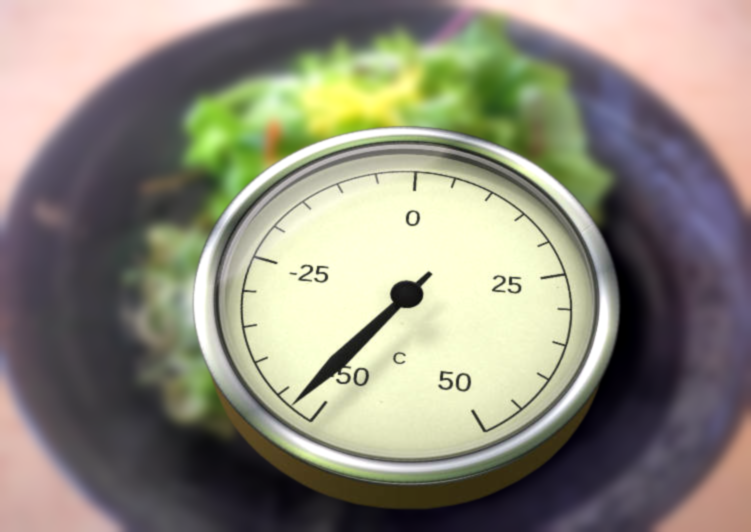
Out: -47.5,°C
